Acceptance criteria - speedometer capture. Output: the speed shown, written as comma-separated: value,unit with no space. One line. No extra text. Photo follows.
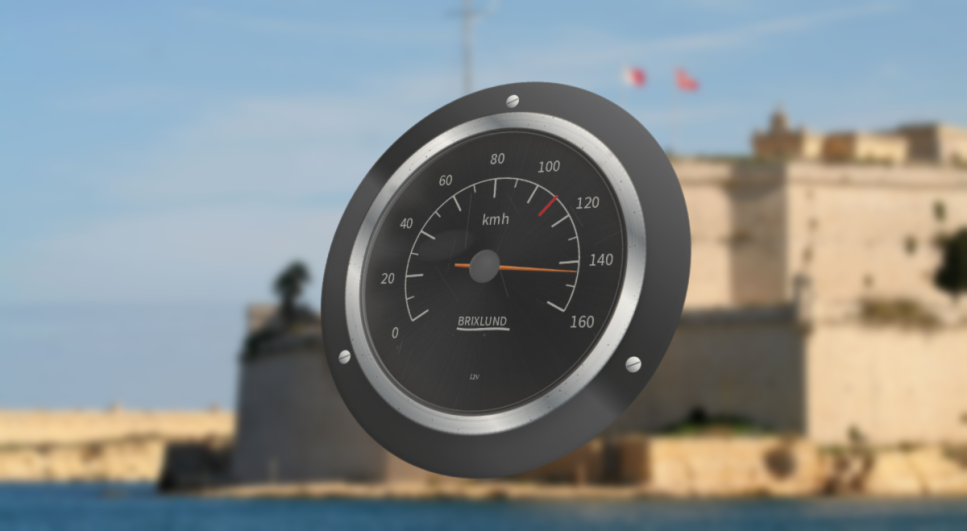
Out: 145,km/h
